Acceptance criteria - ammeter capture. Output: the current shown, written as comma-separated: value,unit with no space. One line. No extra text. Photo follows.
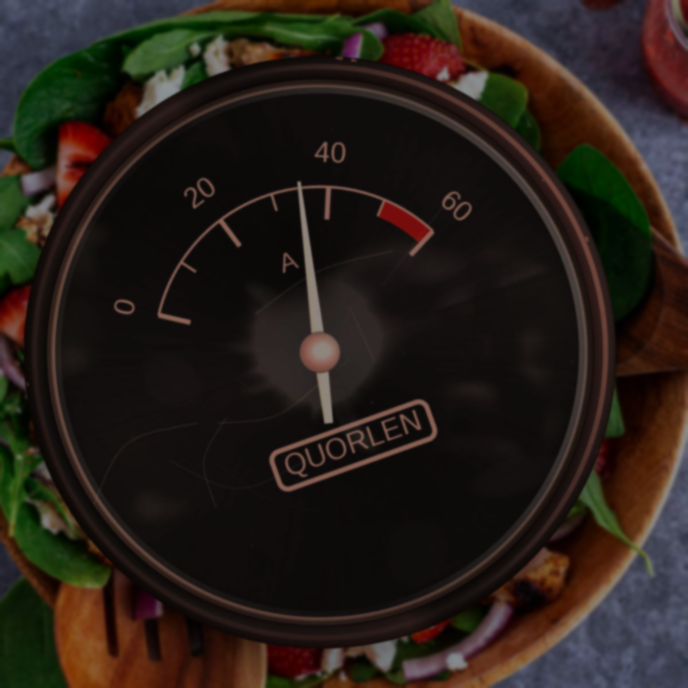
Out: 35,A
